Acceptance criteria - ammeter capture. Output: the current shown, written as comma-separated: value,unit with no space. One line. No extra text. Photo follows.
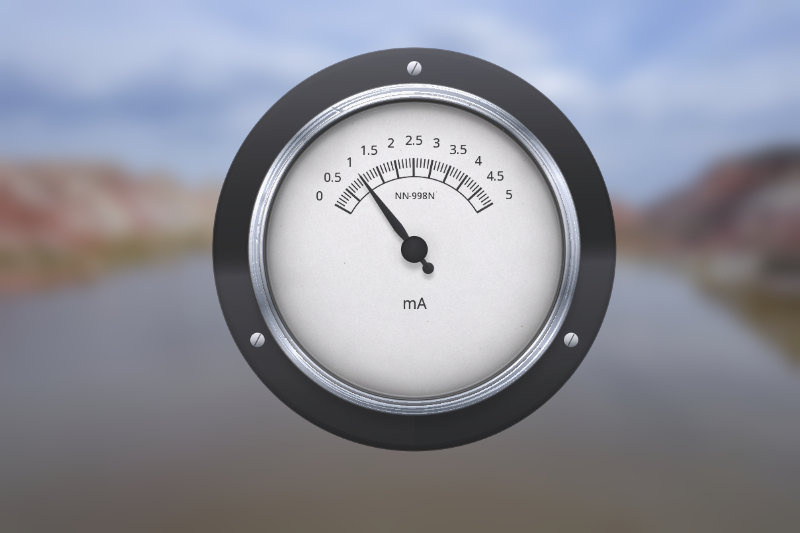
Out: 1,mA
